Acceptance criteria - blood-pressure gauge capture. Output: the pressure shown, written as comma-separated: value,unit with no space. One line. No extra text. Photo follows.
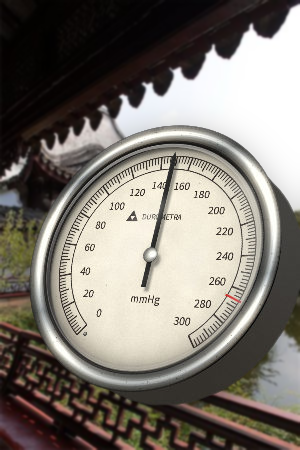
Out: 150,mmHg
